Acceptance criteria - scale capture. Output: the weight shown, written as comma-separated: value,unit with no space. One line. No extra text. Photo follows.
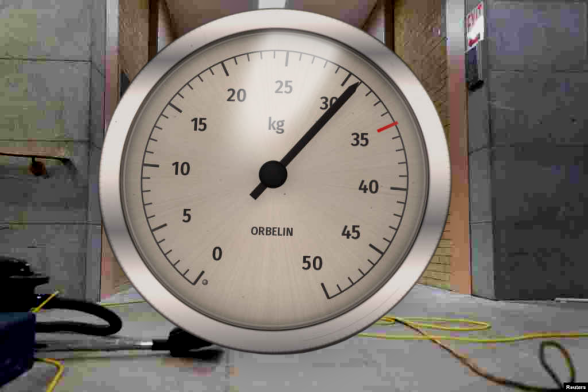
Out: 31,kg
